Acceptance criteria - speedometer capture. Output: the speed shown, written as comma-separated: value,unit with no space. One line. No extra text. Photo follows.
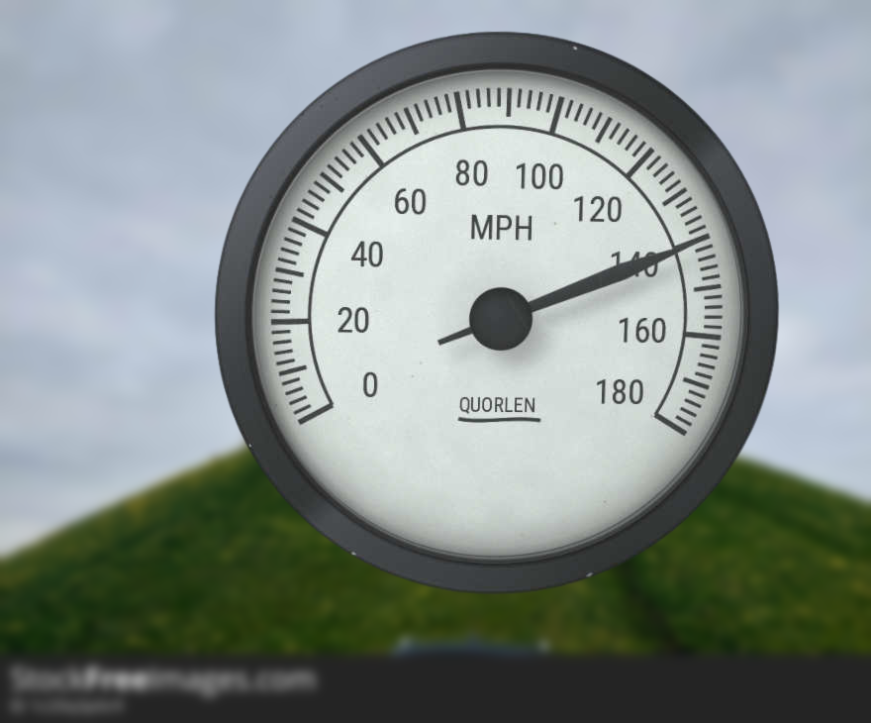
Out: 140,mph
